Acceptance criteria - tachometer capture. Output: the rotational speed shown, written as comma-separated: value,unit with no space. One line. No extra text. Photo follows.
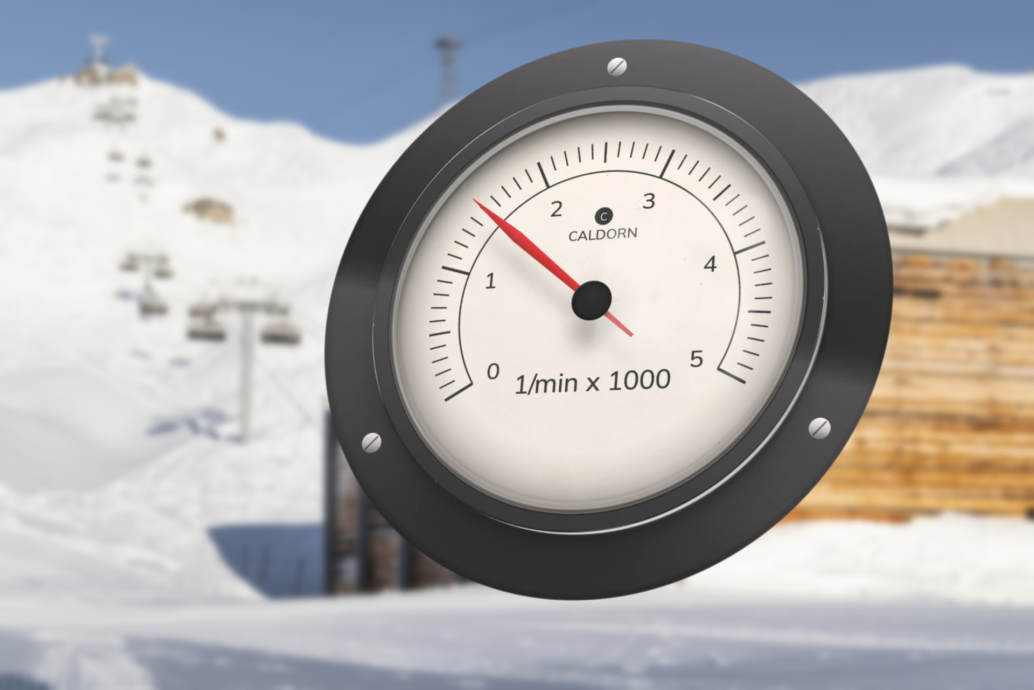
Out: 1500,rpm
